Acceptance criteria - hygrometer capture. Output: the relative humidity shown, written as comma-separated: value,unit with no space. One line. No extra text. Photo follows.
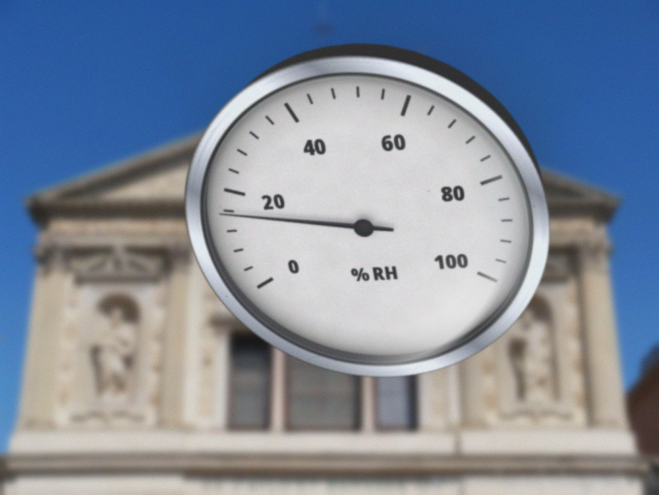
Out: 16,%
